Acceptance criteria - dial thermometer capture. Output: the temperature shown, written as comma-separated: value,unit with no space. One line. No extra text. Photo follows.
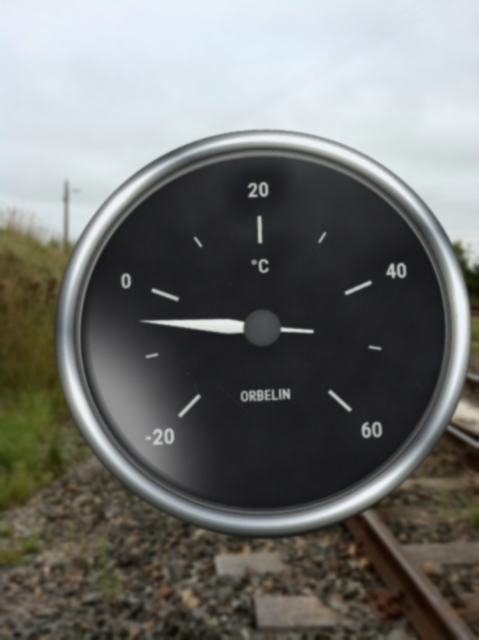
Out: -5,°C
